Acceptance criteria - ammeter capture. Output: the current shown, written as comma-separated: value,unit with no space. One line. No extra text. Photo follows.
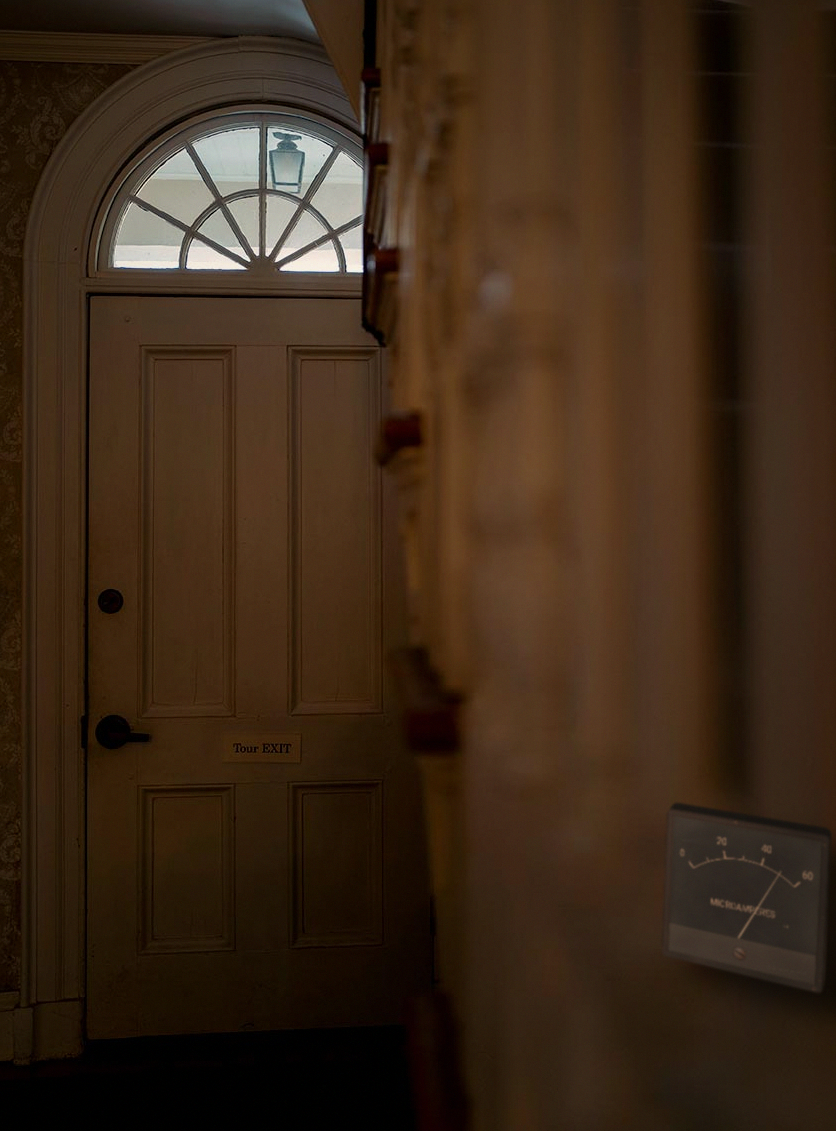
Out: 50,µA
